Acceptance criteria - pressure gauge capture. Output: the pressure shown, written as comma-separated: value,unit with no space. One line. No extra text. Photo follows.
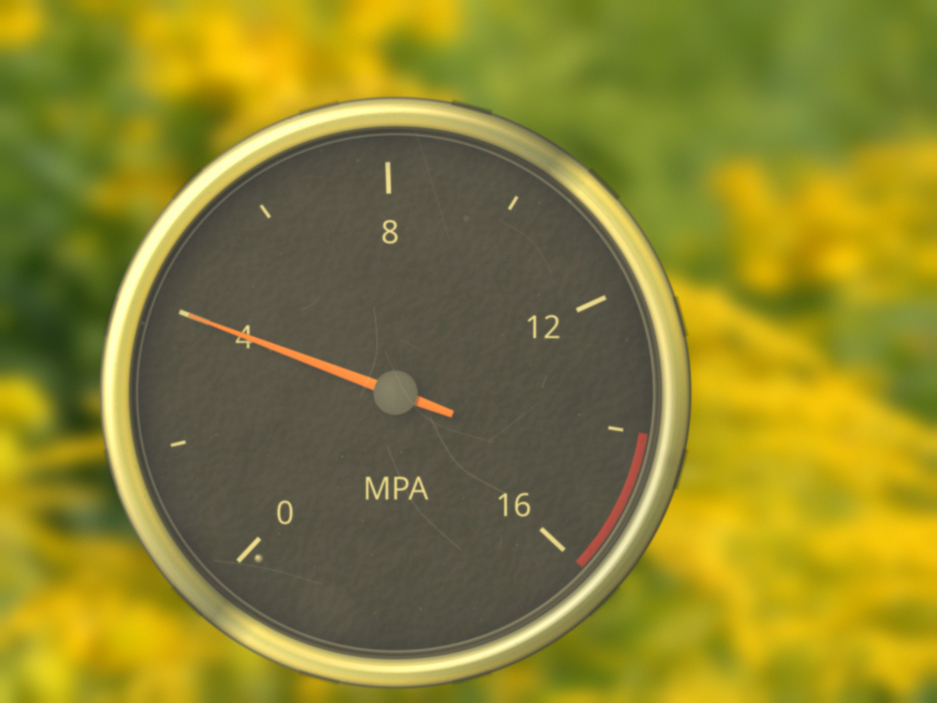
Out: 4,MPa
